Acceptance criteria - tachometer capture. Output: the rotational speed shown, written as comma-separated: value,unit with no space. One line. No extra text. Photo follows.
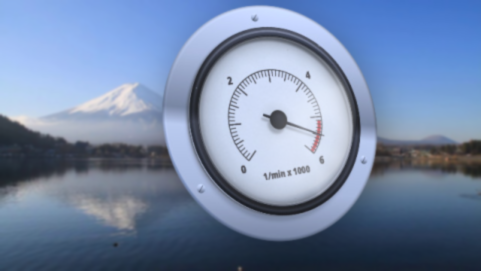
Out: 5500,rpm
